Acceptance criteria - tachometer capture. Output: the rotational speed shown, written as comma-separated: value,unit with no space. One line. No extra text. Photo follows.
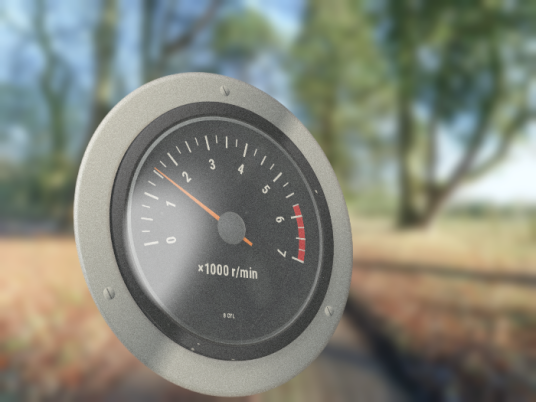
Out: 1500,rpm
